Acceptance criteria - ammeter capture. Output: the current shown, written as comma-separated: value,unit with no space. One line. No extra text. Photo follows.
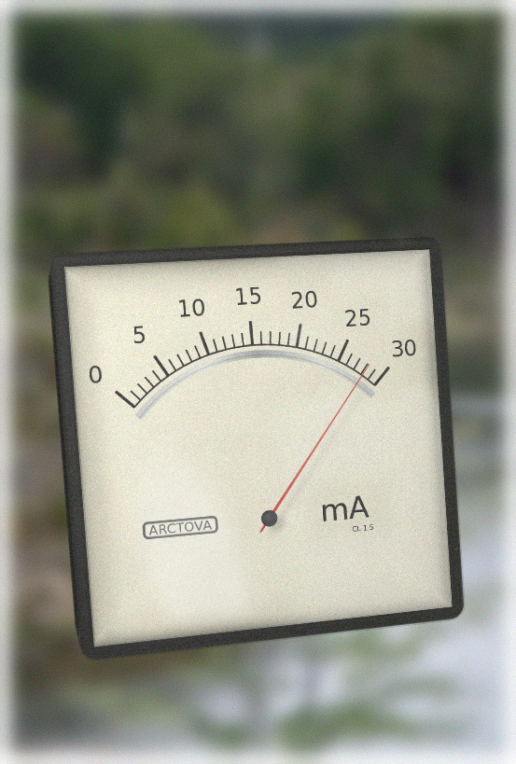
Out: 28,mA
